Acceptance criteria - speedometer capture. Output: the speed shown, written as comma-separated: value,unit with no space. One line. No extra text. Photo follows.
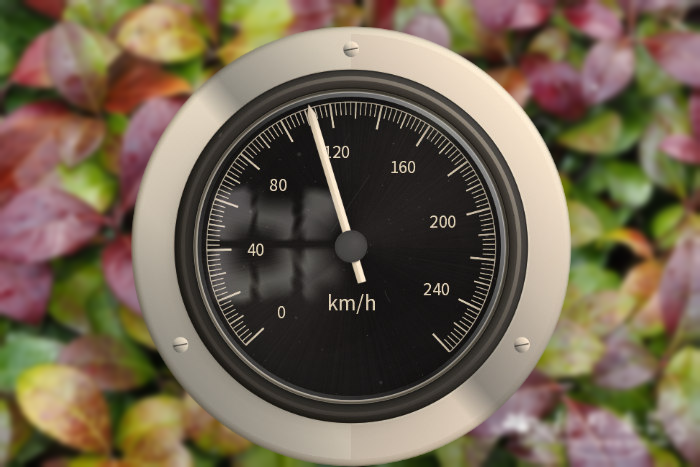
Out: 112,km/h
